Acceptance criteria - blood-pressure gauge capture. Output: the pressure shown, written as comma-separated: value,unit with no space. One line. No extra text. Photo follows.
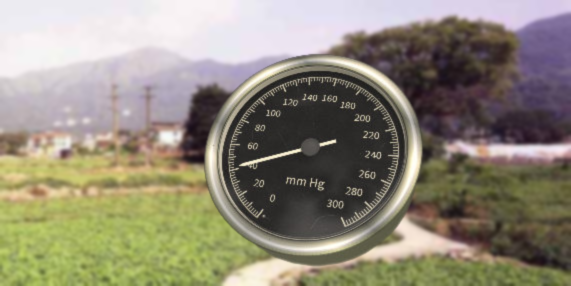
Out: 40,mmHg
